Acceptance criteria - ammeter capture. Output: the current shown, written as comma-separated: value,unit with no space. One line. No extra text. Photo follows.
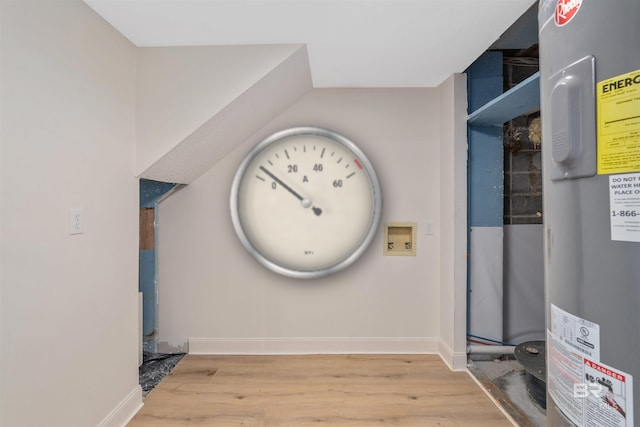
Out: 5,A
